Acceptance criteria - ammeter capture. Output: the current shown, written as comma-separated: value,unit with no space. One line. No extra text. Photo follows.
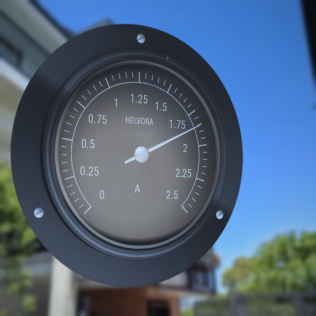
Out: 1.85,A
